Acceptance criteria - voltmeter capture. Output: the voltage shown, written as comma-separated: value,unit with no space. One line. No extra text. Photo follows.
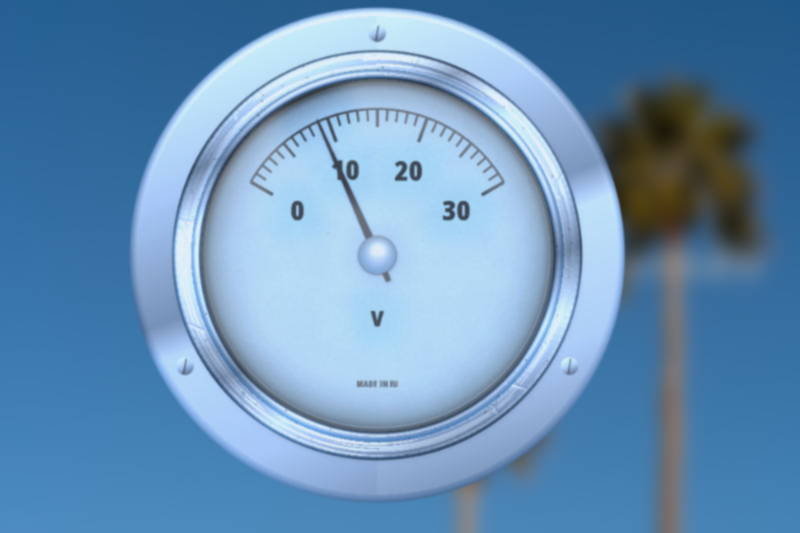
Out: 9,V
